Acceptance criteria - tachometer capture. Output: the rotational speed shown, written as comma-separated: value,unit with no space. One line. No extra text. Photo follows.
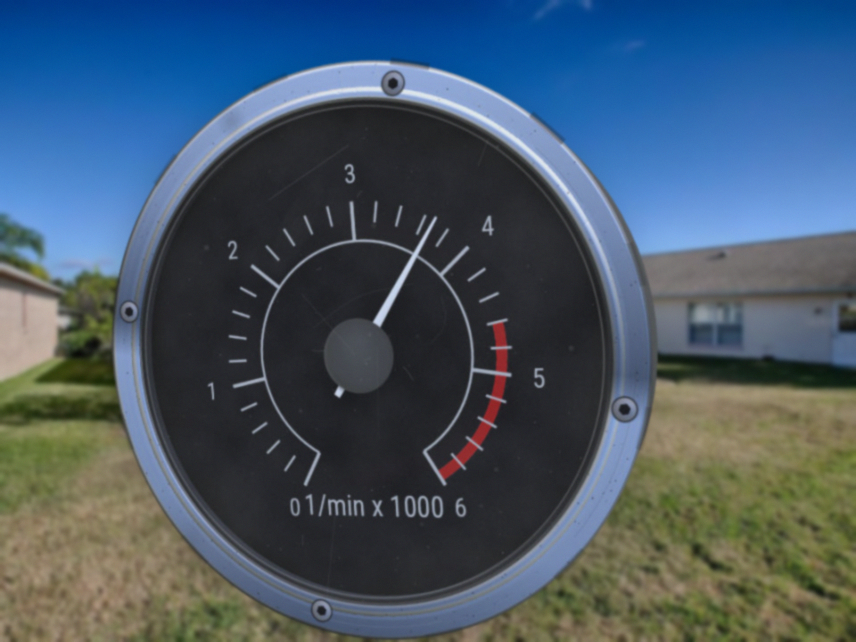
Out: 3700,rpm
